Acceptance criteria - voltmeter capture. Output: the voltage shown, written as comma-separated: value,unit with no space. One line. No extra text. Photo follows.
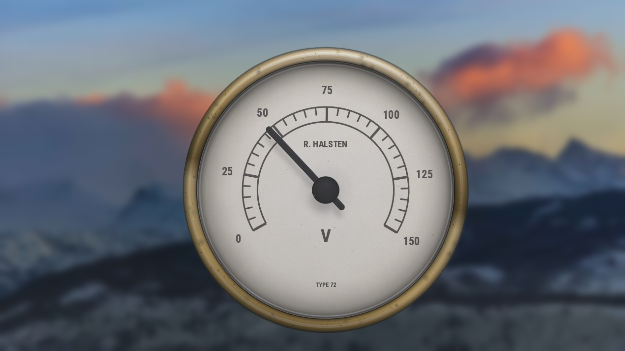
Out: 47.5,V
